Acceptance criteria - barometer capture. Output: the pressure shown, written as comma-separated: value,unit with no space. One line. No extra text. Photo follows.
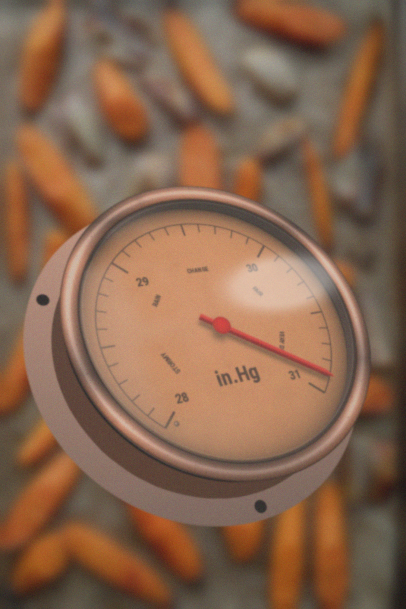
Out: 30.9,inHg
